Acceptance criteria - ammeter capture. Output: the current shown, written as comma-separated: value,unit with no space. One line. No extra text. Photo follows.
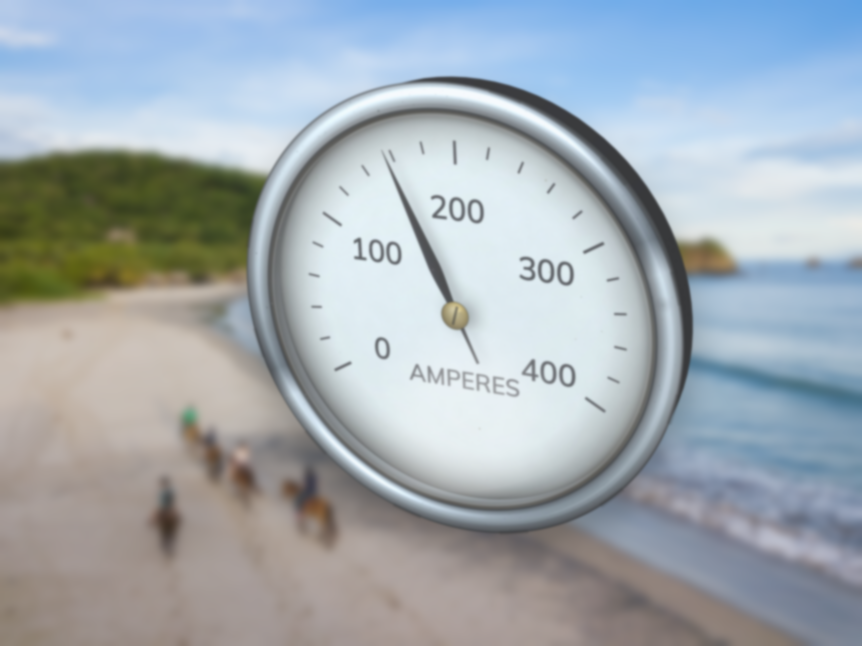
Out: 160,A
